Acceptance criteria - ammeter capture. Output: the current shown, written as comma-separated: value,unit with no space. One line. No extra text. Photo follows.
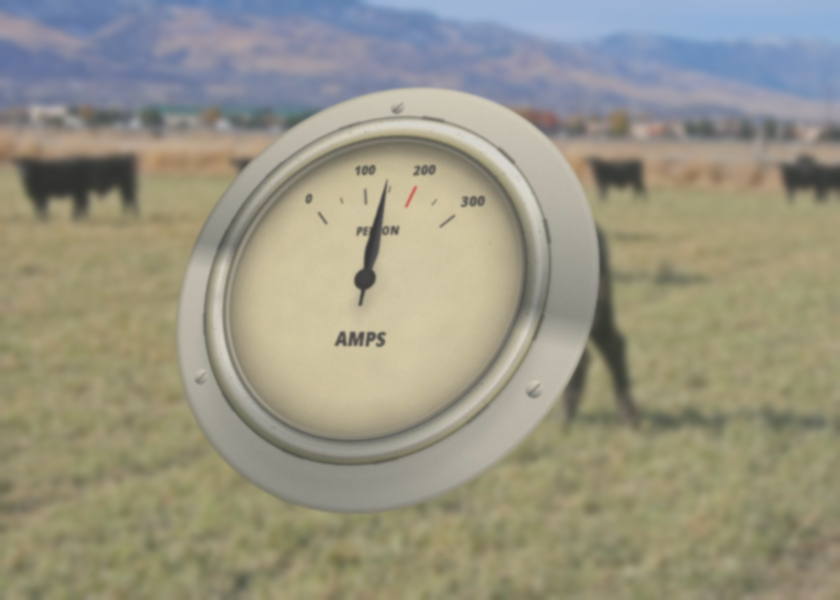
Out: 150,A
